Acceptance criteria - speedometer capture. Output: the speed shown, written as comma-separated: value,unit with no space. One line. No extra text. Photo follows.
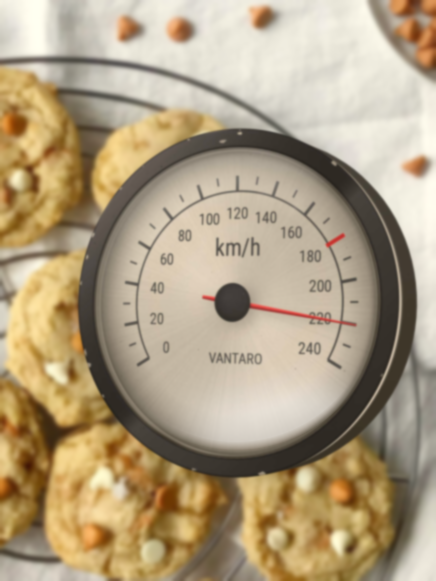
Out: 220,km/h
